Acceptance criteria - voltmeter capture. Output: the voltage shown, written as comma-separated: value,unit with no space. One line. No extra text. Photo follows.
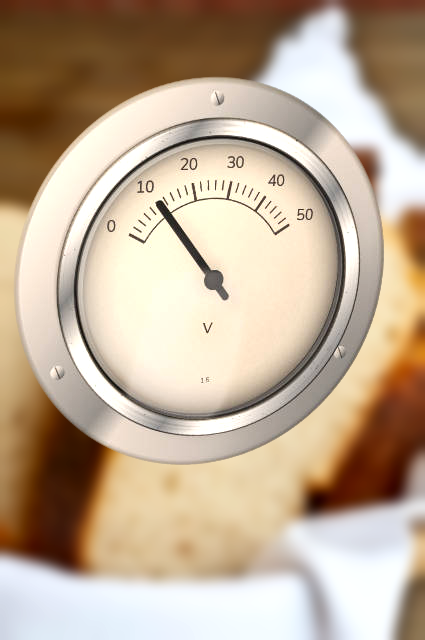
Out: 10,V
